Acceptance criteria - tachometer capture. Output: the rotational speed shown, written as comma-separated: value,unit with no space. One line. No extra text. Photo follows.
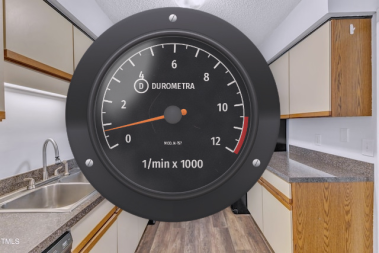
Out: 750,rpm
